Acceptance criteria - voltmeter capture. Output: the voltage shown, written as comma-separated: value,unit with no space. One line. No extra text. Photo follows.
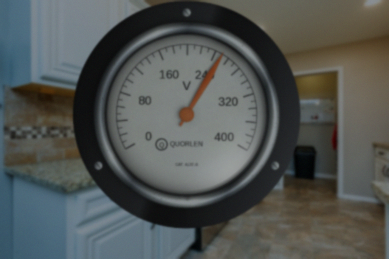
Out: 250,V
